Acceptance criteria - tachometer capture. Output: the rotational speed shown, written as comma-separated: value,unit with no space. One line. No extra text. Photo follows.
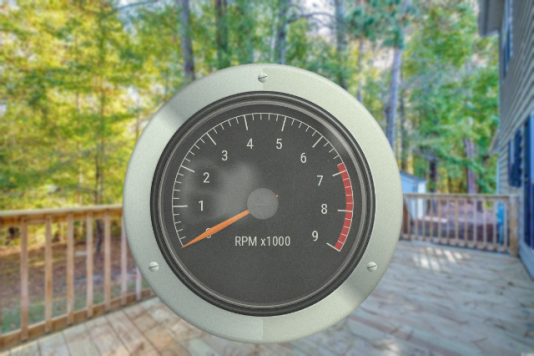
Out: 0,rpm
